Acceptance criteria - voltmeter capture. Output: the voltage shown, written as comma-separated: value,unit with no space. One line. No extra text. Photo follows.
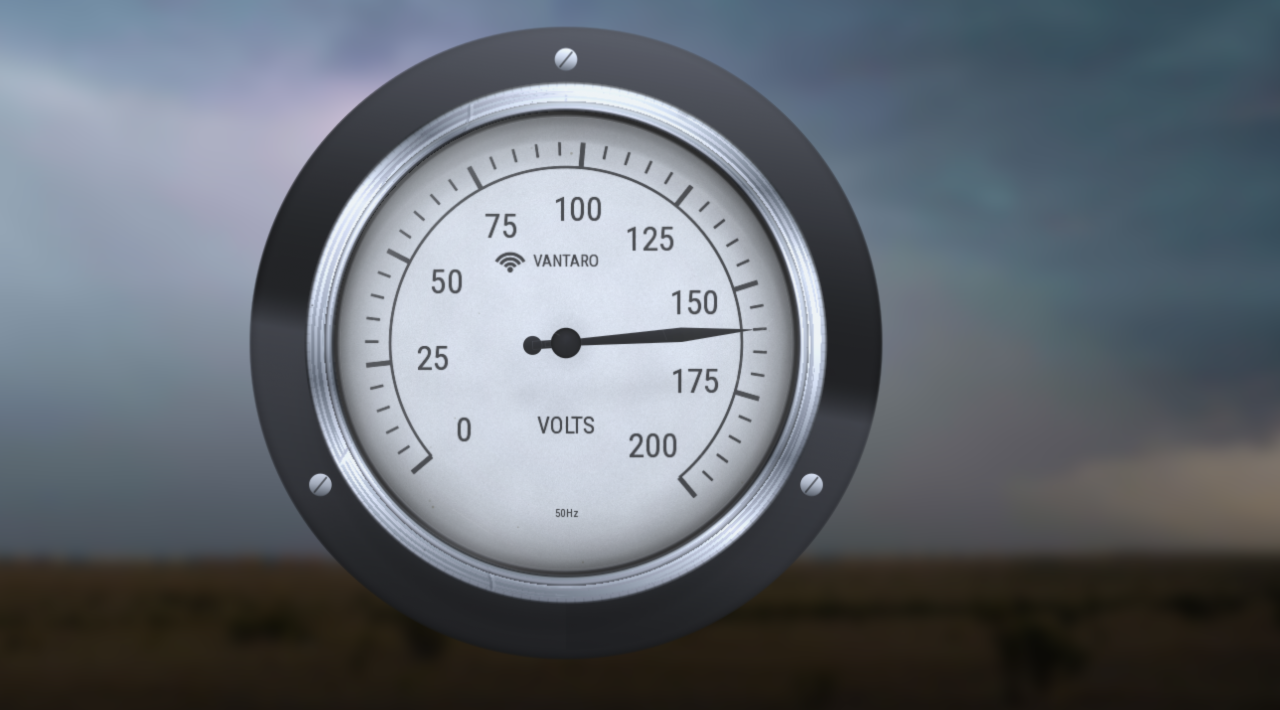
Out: 160,V
